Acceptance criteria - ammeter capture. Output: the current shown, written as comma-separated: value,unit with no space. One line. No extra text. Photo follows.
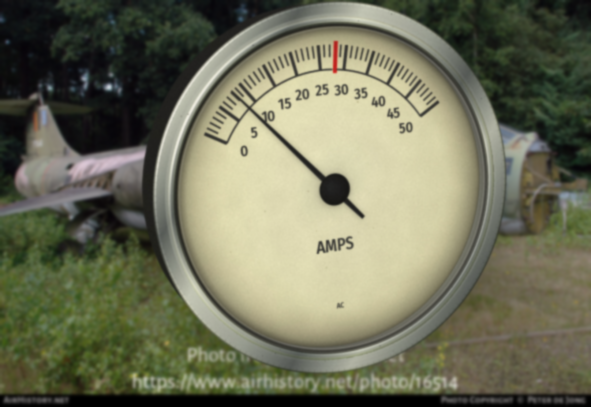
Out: 8,A
